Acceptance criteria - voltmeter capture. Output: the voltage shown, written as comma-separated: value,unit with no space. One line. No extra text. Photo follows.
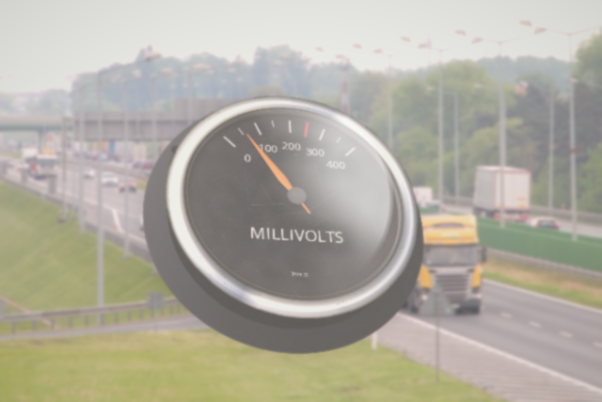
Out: 50,mV
